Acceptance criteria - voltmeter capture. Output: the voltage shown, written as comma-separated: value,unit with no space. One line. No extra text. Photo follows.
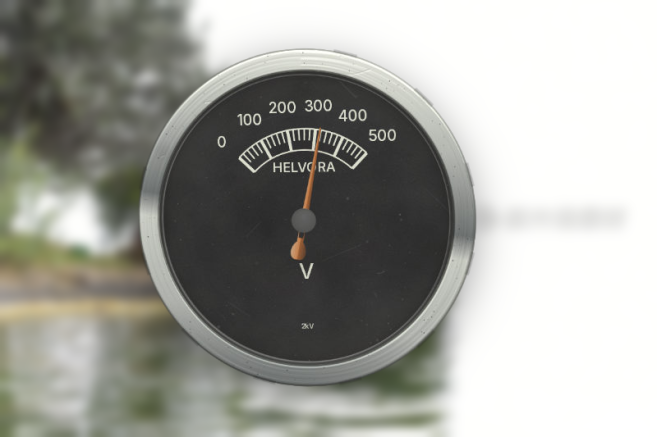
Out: 320,V
